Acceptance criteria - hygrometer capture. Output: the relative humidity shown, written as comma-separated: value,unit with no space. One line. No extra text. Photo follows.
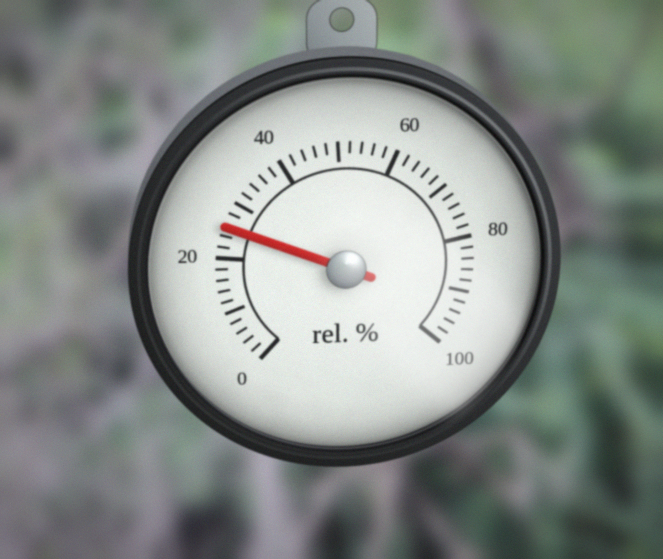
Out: 26,%
